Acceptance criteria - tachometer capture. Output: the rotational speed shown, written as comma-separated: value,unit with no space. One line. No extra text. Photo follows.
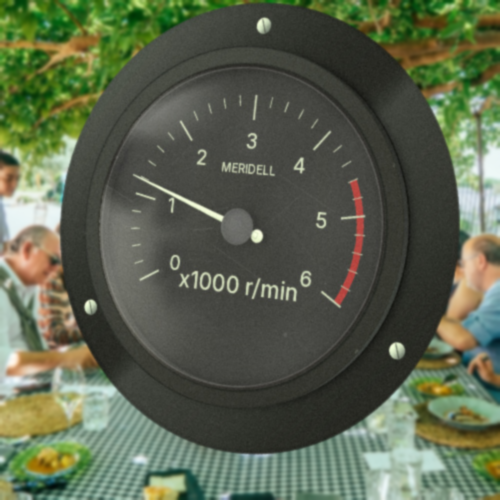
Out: 1200,rpm
